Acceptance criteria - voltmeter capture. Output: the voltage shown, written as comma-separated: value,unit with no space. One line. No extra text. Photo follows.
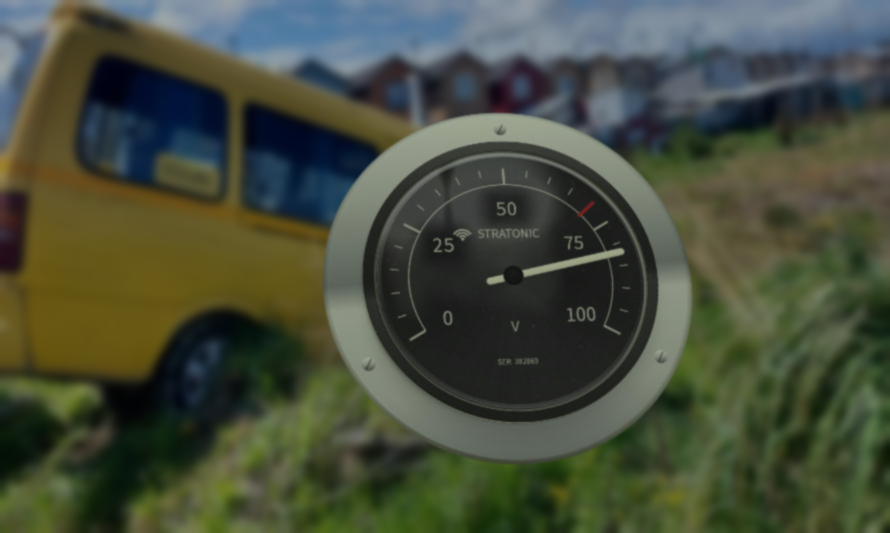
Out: 82.5,V
